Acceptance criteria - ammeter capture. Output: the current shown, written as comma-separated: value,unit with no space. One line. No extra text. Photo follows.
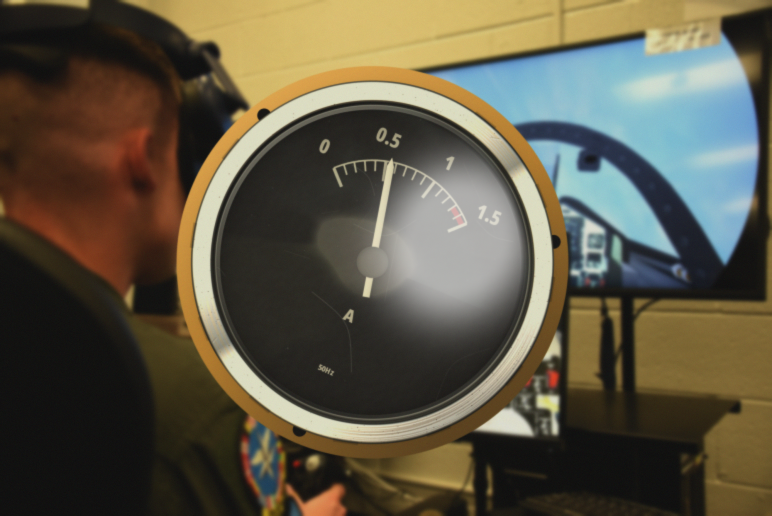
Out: 0.55,A
